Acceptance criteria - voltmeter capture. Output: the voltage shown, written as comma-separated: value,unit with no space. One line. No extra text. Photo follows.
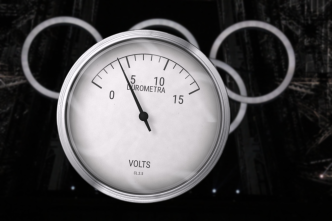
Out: 4,V
